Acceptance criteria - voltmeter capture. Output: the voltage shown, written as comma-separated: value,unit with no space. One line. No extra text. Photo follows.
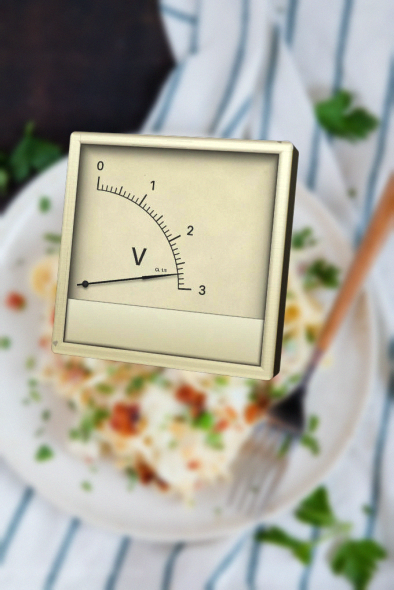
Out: 2.7,V
